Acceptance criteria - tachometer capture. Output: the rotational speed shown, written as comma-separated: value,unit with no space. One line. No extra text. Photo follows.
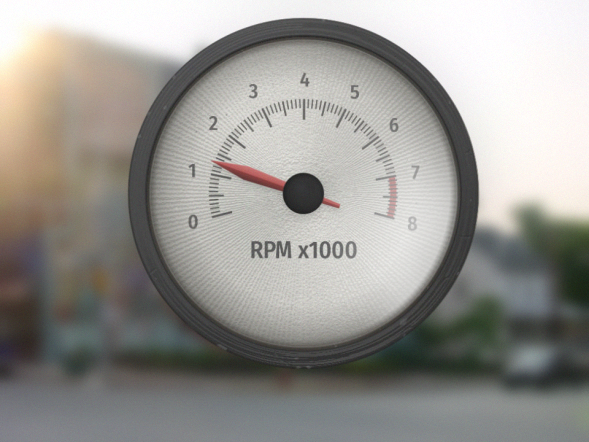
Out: 1300,rpm
